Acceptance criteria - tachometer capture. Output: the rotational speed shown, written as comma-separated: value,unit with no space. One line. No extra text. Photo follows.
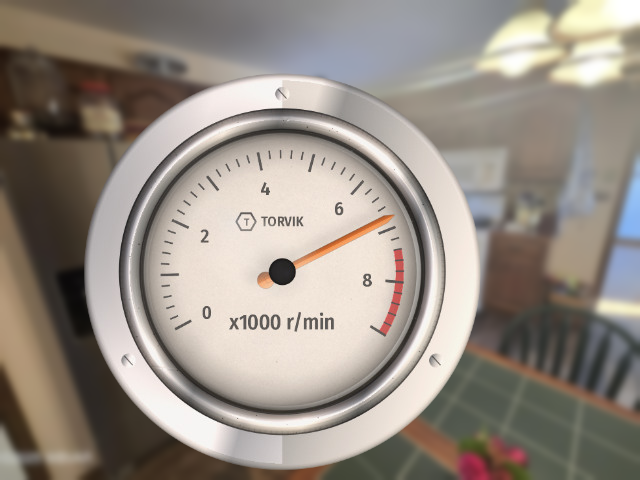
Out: 6800,rpm
